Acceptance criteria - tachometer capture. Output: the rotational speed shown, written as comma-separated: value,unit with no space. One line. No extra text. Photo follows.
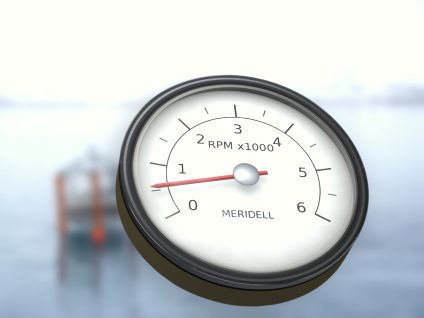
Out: 500,rpm
